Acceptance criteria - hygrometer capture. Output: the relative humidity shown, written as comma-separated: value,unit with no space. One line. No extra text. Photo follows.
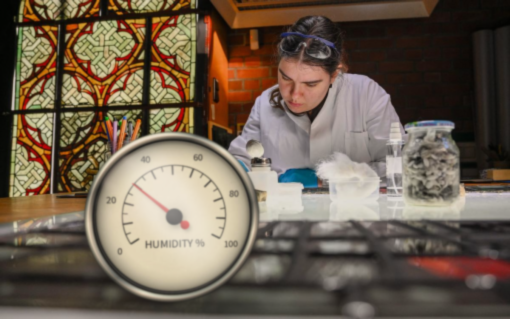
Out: 30,%
